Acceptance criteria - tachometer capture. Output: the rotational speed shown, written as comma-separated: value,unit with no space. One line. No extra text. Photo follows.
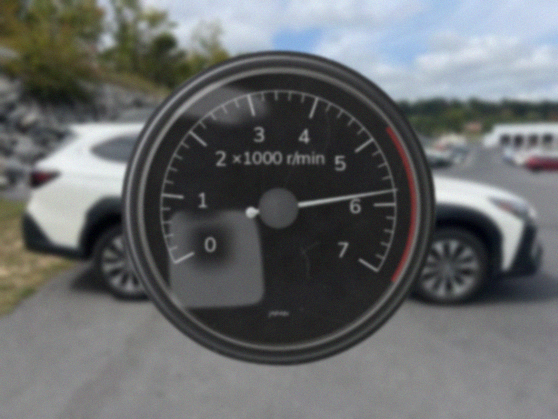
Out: 5800,rpm
